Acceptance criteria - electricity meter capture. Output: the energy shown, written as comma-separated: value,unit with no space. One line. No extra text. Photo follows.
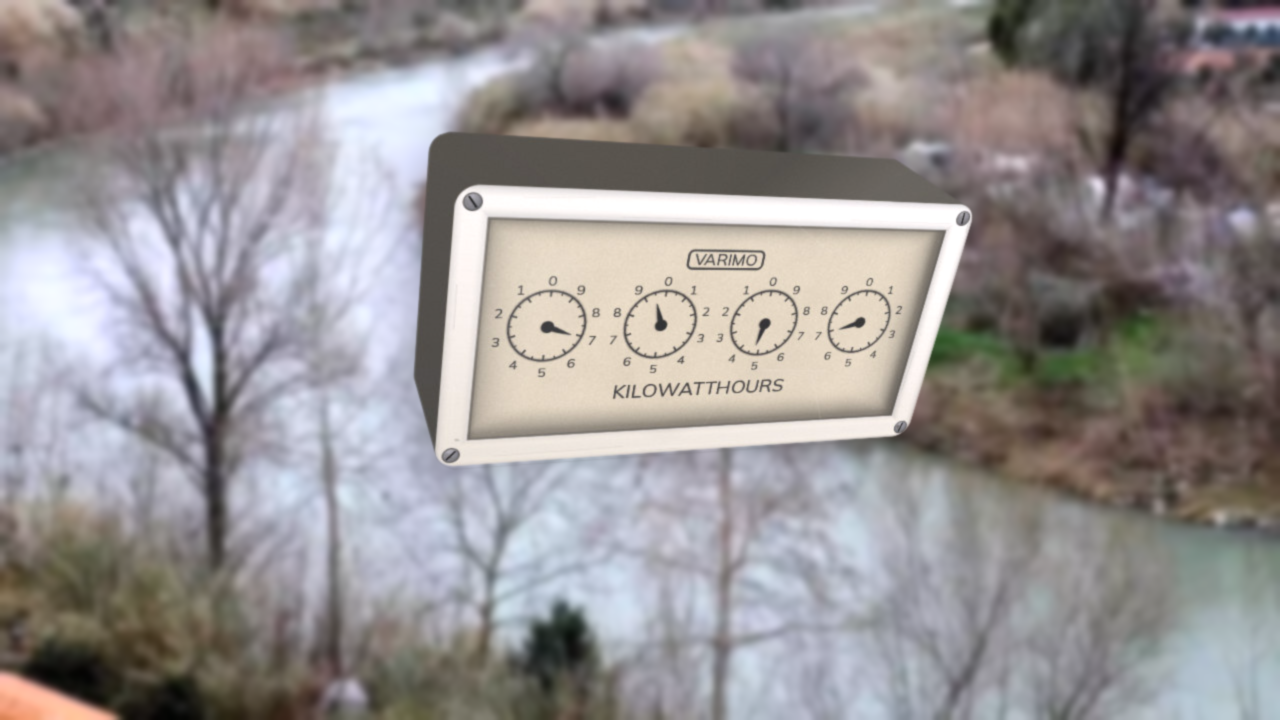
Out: 6947,kWh
